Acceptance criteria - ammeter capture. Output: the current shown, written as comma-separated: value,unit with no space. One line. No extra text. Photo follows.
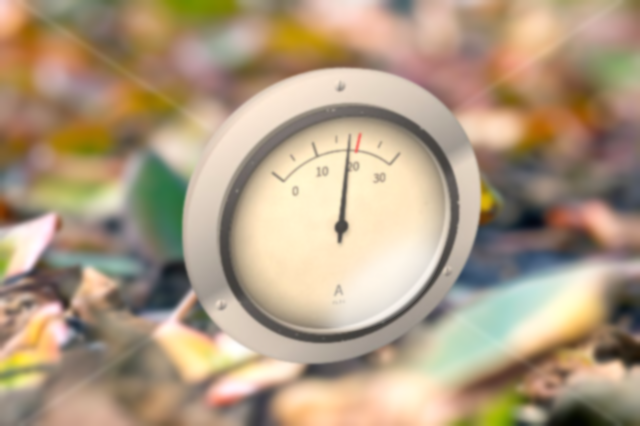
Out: 17.5,A
